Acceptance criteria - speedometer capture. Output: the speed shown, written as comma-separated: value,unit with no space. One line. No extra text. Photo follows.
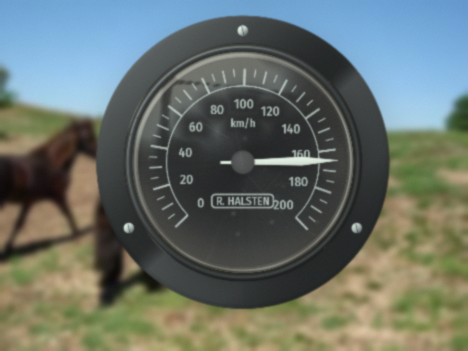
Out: 165,km/h
